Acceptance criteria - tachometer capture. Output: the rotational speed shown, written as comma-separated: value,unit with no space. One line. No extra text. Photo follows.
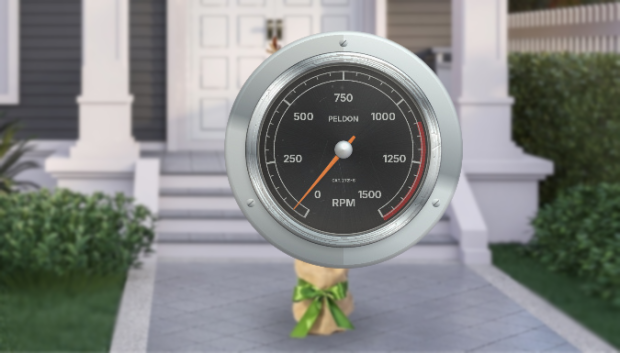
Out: 50,rpm
